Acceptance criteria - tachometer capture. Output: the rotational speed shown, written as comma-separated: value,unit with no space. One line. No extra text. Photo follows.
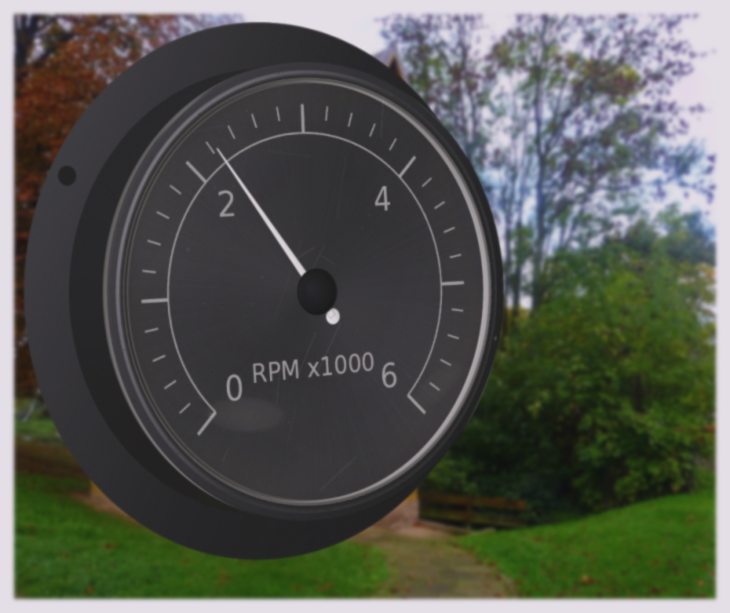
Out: 2200,rpm
